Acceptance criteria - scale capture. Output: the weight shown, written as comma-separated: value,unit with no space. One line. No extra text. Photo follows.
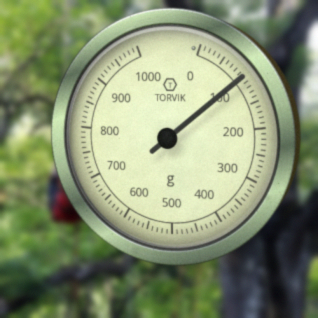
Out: 100,g
